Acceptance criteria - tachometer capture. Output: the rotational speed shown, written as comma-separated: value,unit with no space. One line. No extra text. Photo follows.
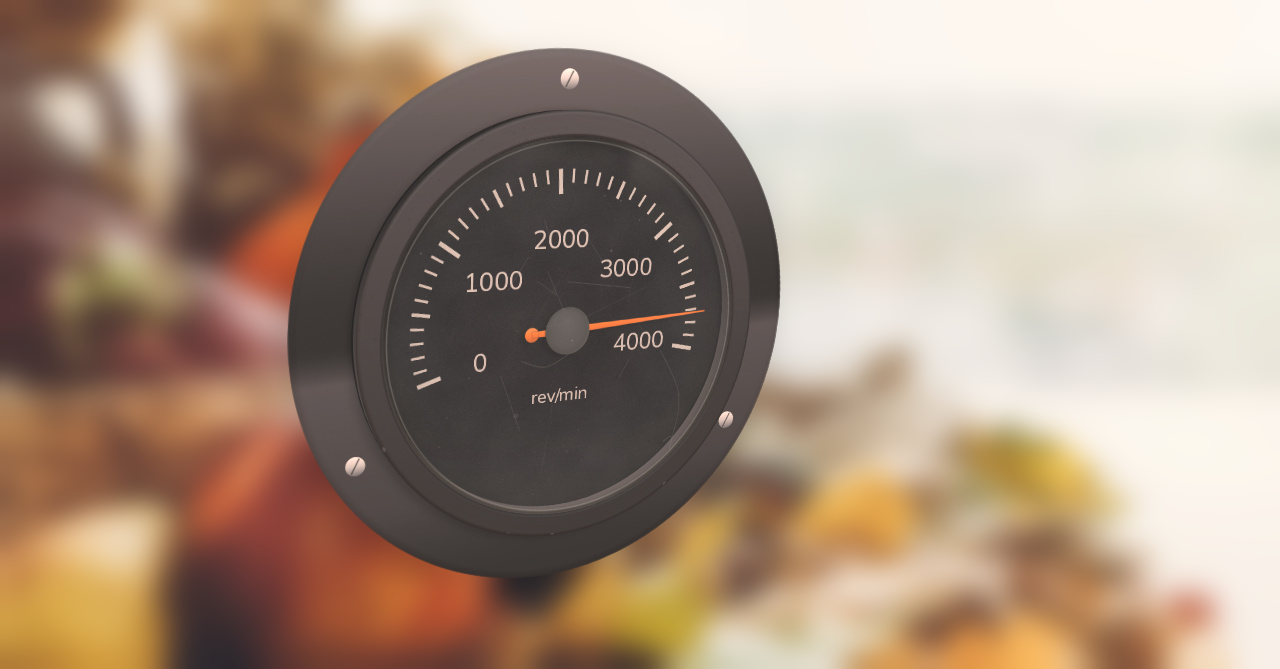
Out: 3700,rpm
